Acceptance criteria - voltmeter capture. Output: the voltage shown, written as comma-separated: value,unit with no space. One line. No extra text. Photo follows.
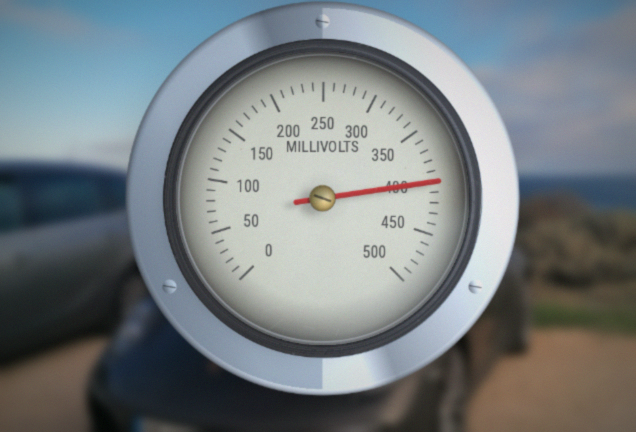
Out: 400,mV
